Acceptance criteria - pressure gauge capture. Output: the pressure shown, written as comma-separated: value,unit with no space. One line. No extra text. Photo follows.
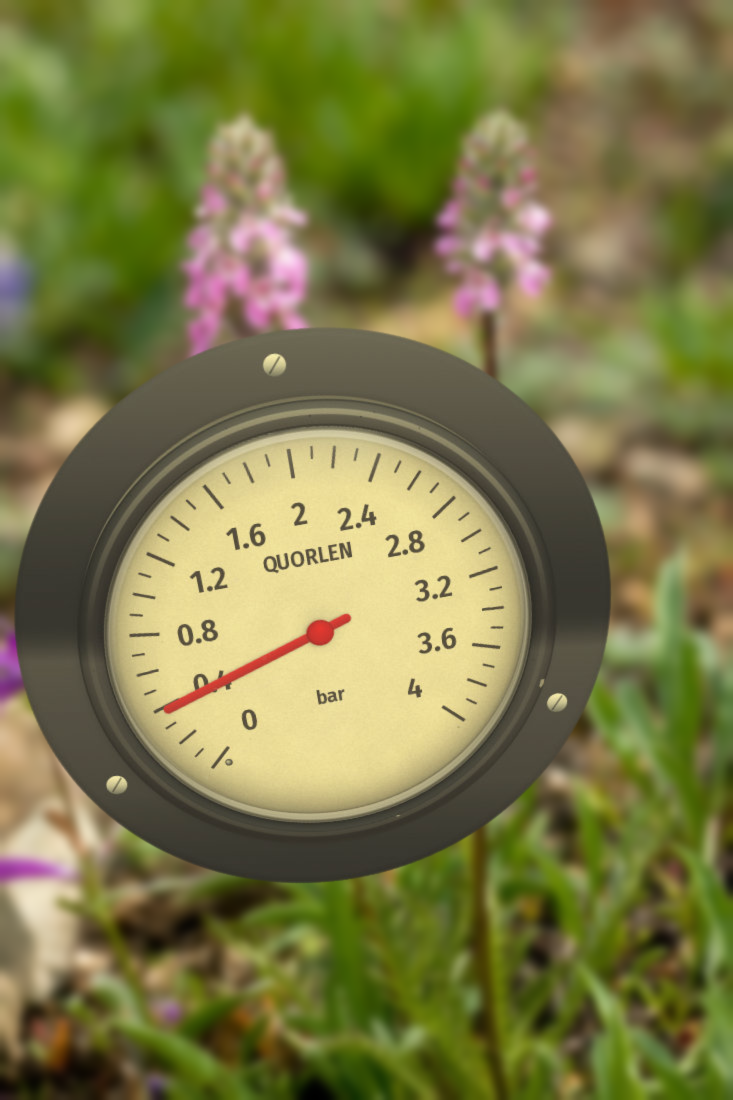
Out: 0.4,bar
